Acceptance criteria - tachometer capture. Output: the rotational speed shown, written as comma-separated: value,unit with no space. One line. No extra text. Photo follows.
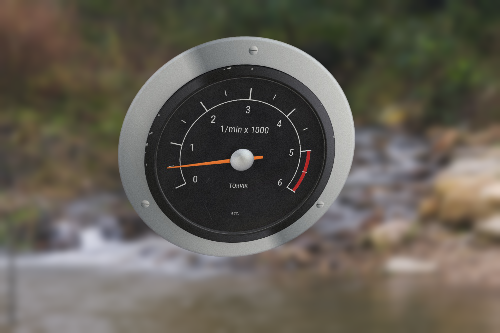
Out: 500,rpm
